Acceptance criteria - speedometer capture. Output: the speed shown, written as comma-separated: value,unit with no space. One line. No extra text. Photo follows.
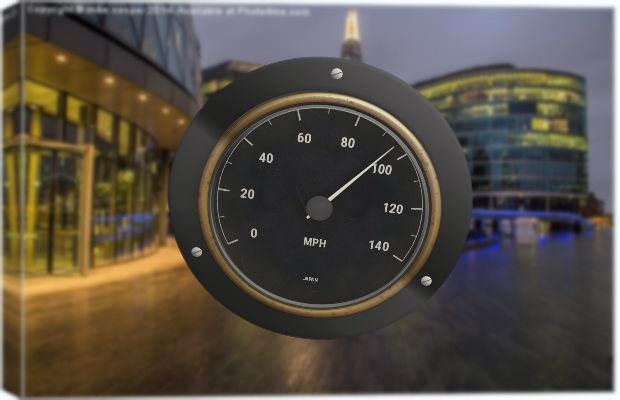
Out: 95,mph
